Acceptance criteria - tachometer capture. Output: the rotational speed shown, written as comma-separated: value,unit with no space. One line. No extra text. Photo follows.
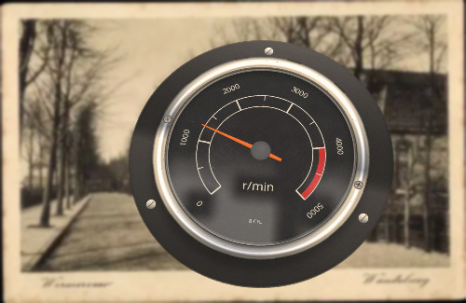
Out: 1250,rpm
